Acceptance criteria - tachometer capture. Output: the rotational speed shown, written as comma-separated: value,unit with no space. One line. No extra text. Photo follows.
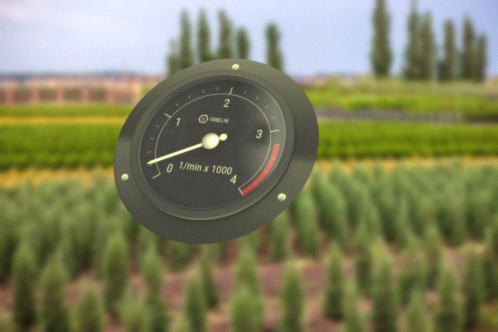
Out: 200,rpm
